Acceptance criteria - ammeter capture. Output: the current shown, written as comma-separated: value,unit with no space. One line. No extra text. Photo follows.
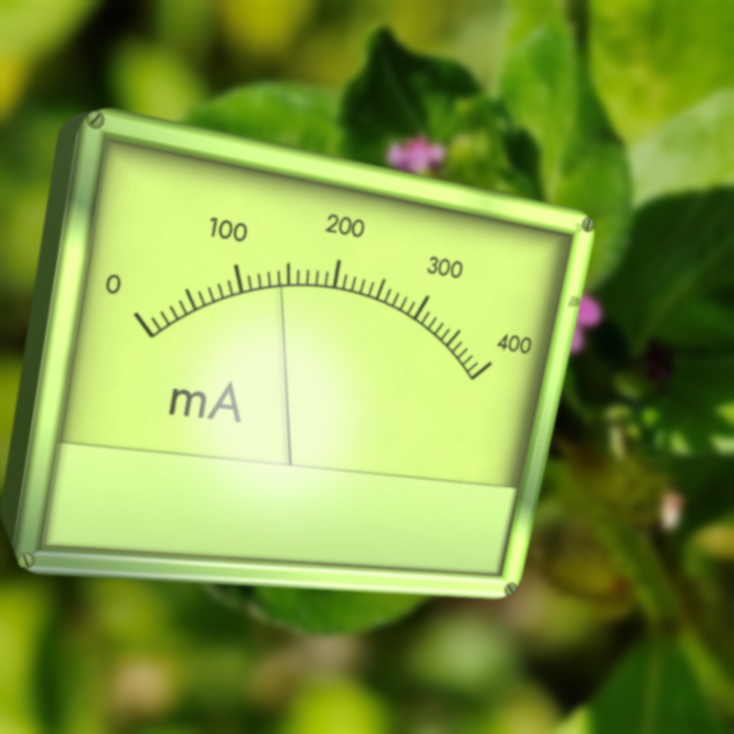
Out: 140,mA
